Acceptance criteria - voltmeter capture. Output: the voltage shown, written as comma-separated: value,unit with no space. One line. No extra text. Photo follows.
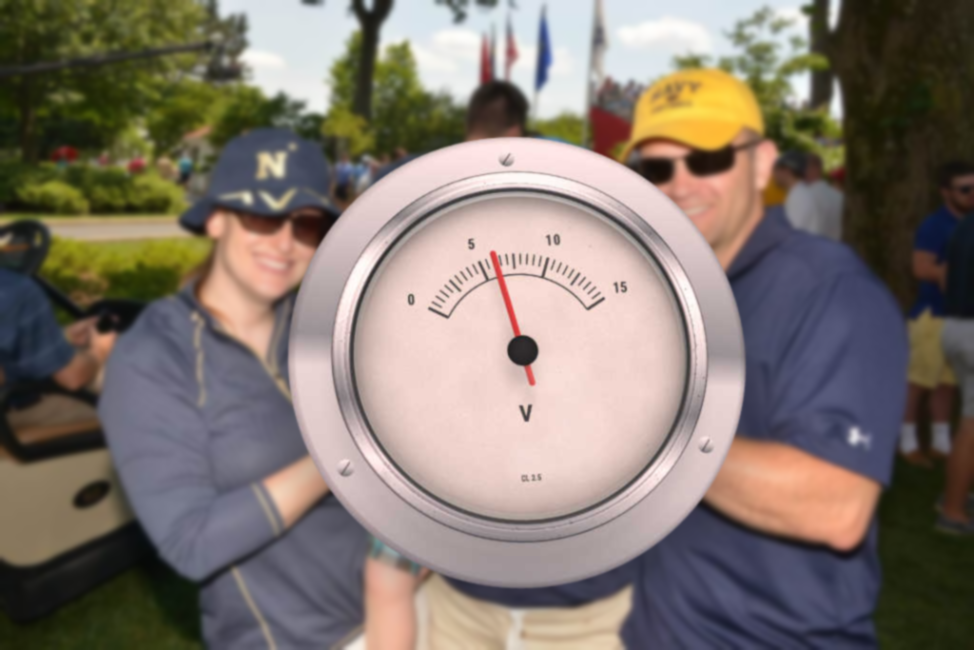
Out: 6,V
